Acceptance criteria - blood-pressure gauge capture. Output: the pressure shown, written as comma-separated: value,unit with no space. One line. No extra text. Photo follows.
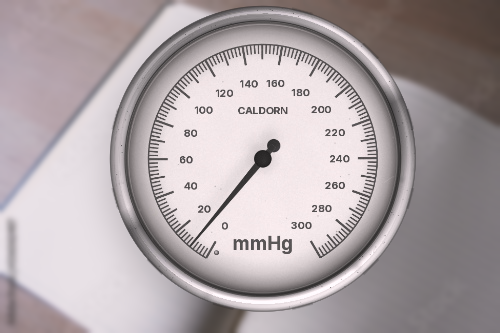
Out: 10,mmHg
